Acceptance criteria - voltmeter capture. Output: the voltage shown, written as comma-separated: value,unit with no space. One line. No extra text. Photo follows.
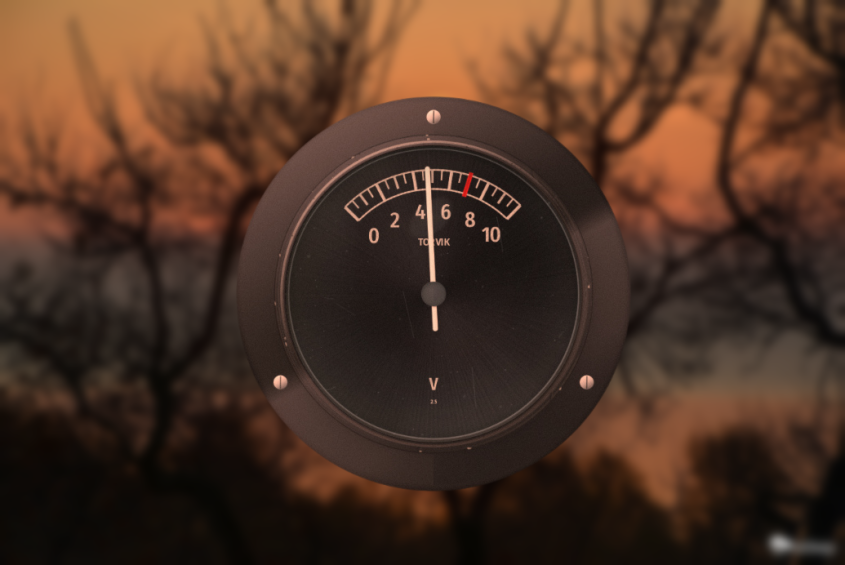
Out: 4.75,V
